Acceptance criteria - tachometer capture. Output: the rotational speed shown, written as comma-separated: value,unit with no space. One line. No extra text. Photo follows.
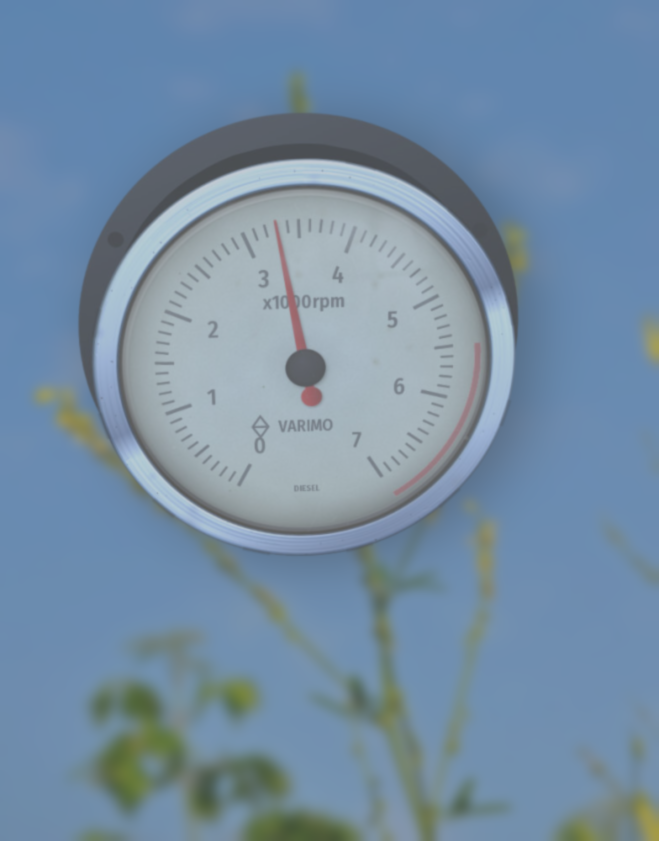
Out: 3300,rpm
